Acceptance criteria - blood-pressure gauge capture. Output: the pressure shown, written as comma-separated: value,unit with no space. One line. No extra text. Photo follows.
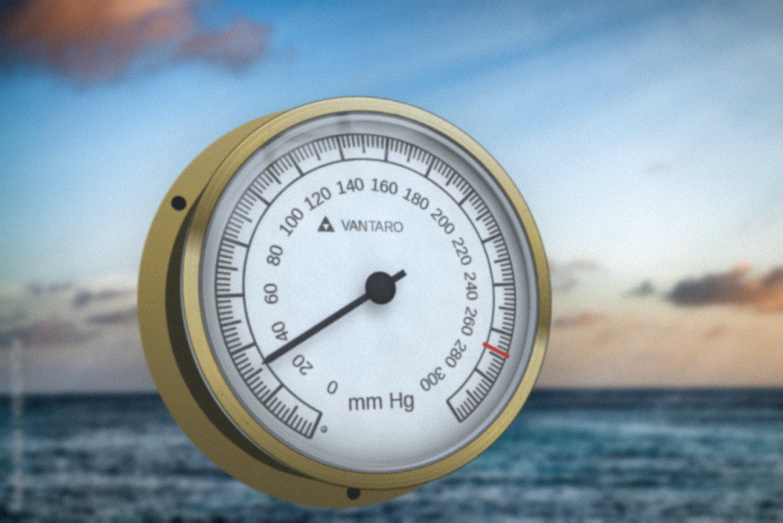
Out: 32,mmHg
